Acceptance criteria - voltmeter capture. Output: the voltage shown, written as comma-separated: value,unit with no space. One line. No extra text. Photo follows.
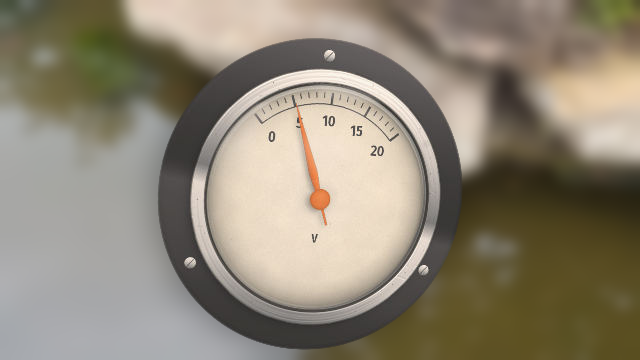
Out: 5,V
